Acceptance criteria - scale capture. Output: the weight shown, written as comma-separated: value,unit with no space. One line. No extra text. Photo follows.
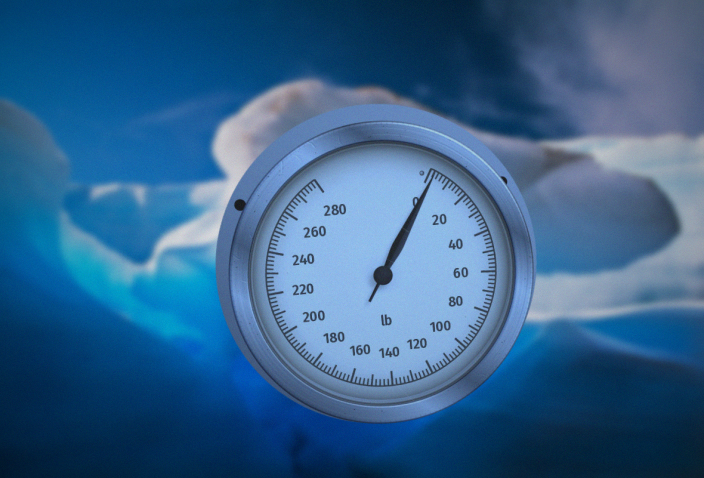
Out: 2,lb
